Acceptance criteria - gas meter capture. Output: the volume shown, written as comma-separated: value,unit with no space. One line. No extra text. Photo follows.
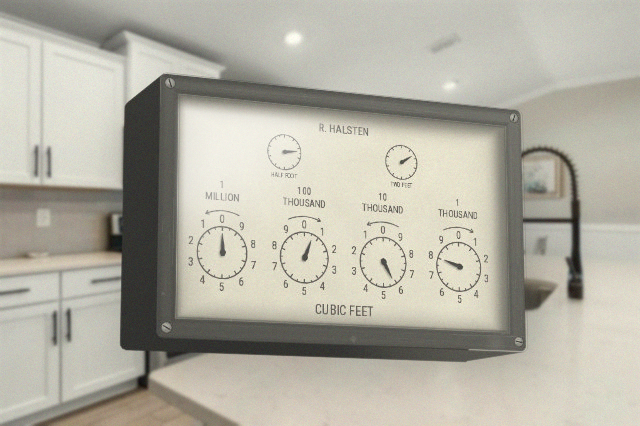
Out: 5800,ft³
